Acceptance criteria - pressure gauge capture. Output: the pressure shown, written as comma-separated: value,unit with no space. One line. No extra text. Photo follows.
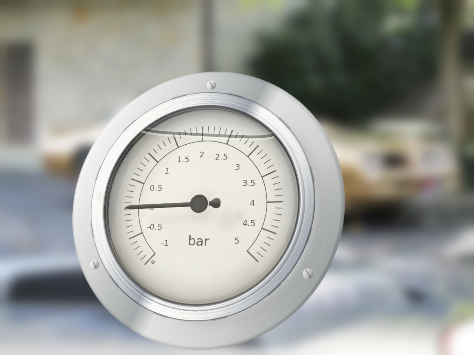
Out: 0,bar
